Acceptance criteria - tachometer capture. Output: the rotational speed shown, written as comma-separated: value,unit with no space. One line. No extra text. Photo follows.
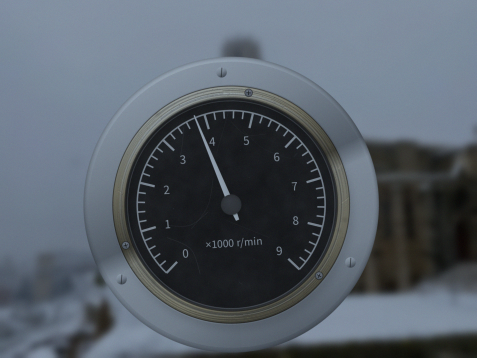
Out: 3800,rpm
